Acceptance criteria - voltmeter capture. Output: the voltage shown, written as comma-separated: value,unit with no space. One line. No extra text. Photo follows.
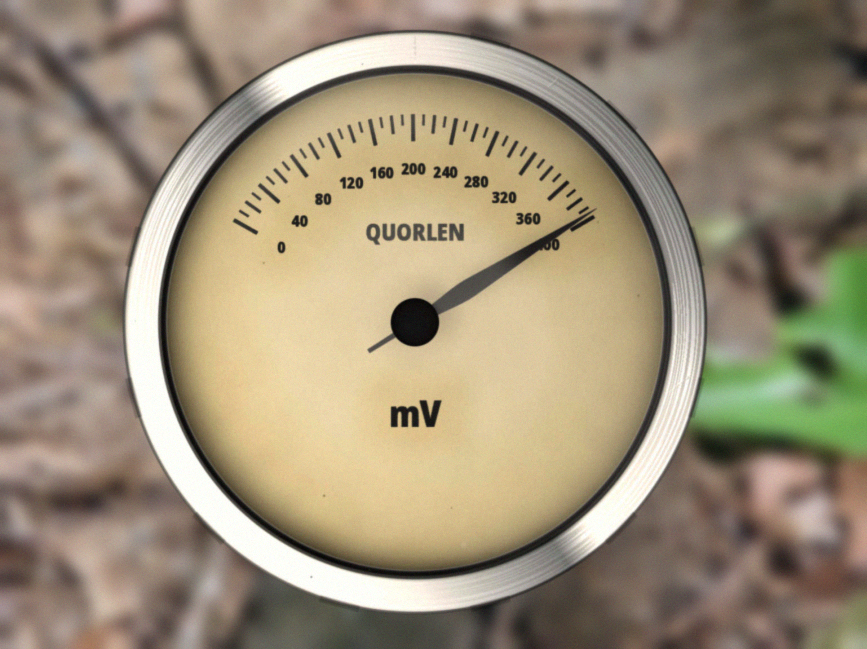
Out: 395,mV
